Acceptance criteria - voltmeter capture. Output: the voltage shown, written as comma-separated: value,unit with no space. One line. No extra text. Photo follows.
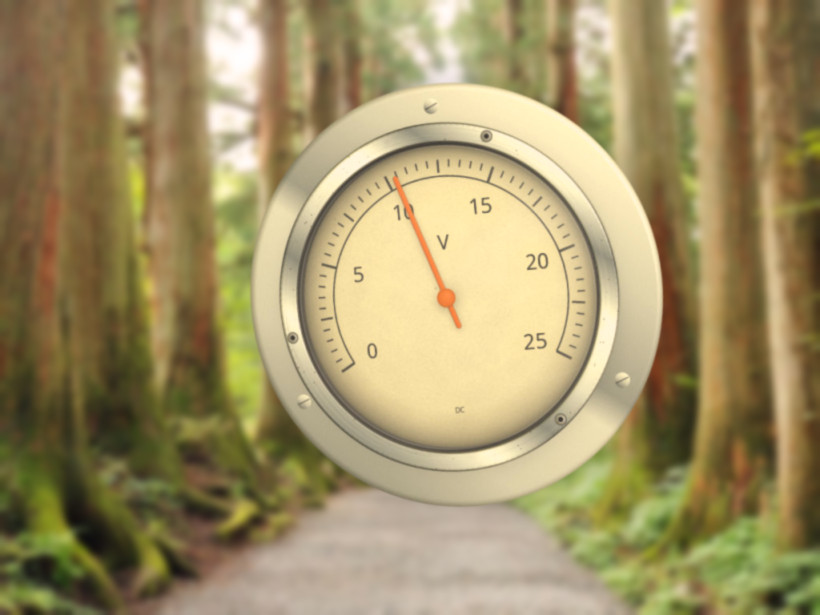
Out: 10.5,V
